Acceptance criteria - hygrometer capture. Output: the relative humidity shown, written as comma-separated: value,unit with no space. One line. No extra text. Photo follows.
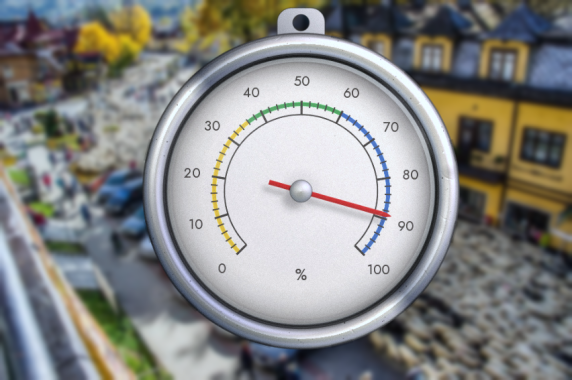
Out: 89,%
